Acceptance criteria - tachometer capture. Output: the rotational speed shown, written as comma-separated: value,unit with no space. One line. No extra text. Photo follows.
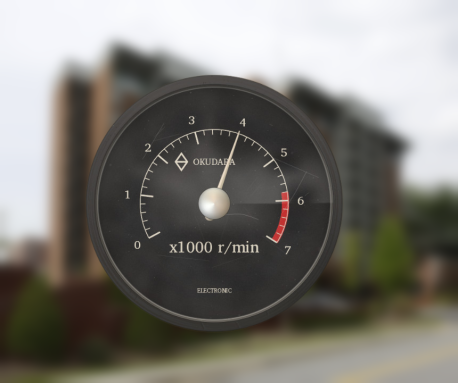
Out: 4000,rpm
